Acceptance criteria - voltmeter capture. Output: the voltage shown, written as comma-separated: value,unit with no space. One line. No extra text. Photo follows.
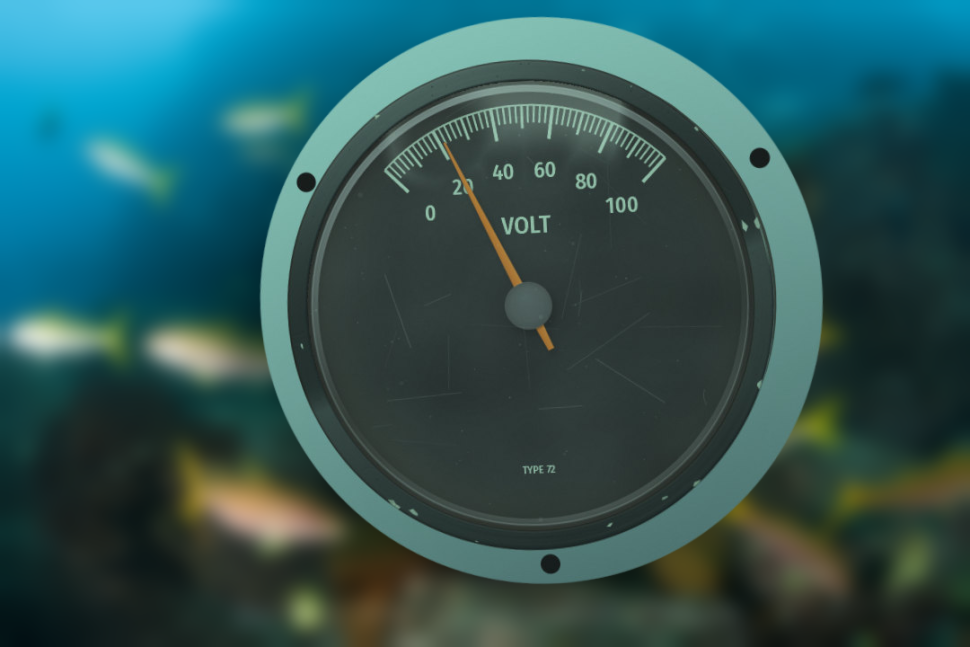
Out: 22,V
